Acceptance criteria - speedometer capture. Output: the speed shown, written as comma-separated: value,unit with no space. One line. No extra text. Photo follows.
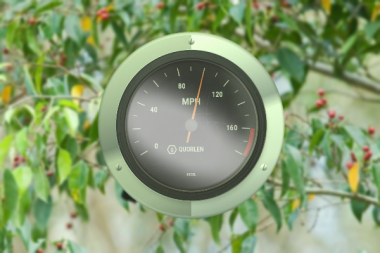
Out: 100,mph
